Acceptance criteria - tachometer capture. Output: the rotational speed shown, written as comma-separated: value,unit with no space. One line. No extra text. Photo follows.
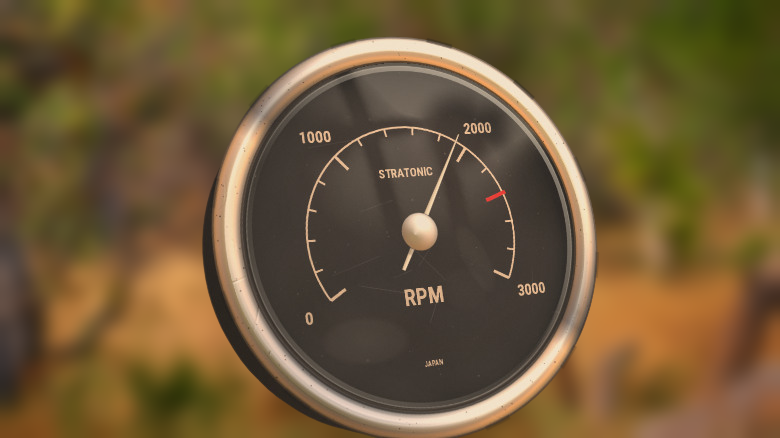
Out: 1900,rpm
